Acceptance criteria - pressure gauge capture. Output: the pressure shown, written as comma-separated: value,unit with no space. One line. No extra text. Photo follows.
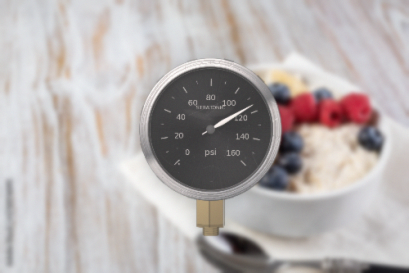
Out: 115,psi
